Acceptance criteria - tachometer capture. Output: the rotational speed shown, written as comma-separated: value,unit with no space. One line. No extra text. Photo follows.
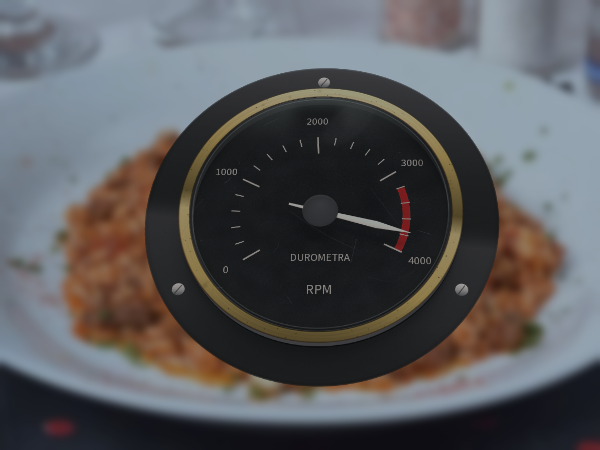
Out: 3800,rpm
